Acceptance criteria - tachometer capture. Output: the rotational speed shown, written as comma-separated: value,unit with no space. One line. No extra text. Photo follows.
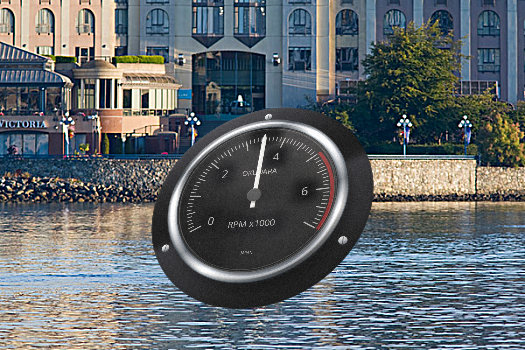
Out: 3500,rpm
